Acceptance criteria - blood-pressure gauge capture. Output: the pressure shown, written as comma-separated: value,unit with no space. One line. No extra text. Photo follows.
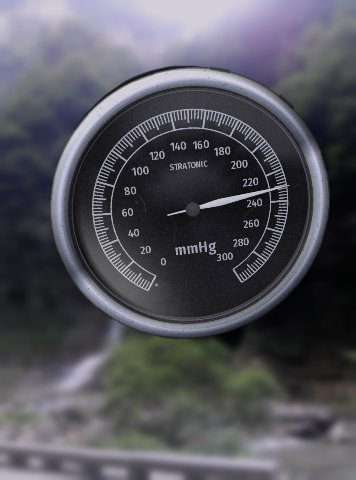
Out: 230,mmHg
